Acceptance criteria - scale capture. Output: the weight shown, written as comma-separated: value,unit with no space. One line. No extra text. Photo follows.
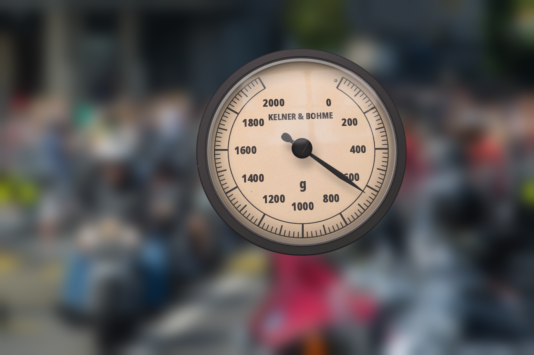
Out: 640,g
